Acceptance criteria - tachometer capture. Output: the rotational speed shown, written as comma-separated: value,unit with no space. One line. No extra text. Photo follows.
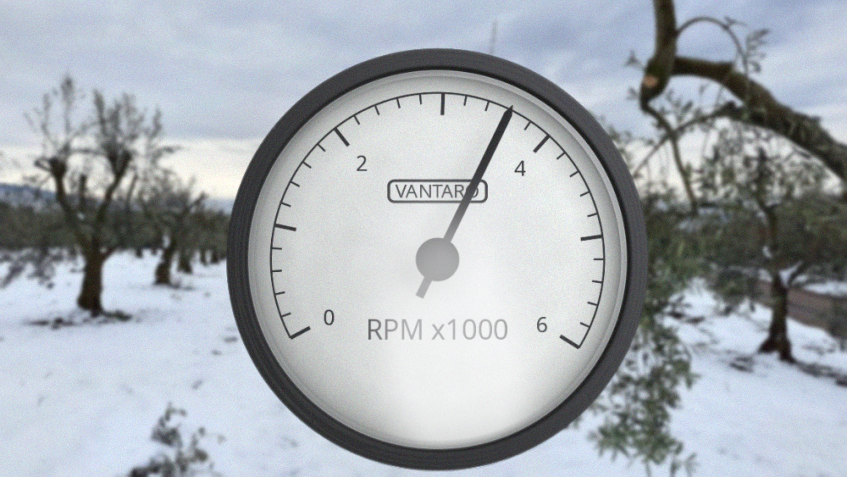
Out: 3600,rpm
